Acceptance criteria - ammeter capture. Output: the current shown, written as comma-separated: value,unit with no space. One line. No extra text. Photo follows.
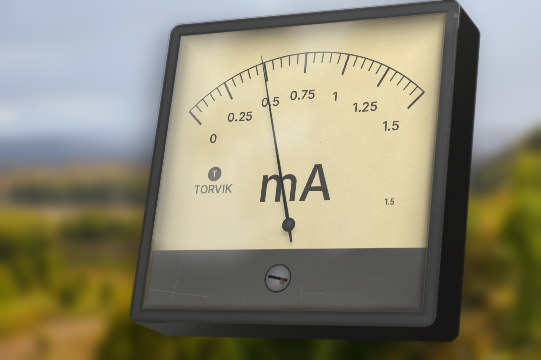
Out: 0.5,mA
